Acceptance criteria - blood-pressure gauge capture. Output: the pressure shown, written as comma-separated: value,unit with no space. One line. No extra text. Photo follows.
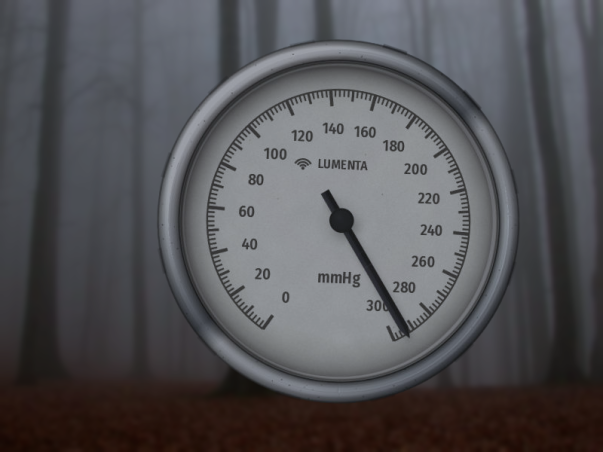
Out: 294,mmHg
